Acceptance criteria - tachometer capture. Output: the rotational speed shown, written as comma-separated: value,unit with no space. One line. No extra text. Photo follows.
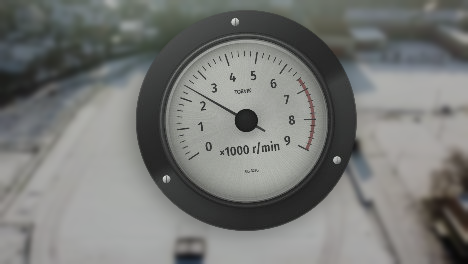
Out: 2400,rpm
